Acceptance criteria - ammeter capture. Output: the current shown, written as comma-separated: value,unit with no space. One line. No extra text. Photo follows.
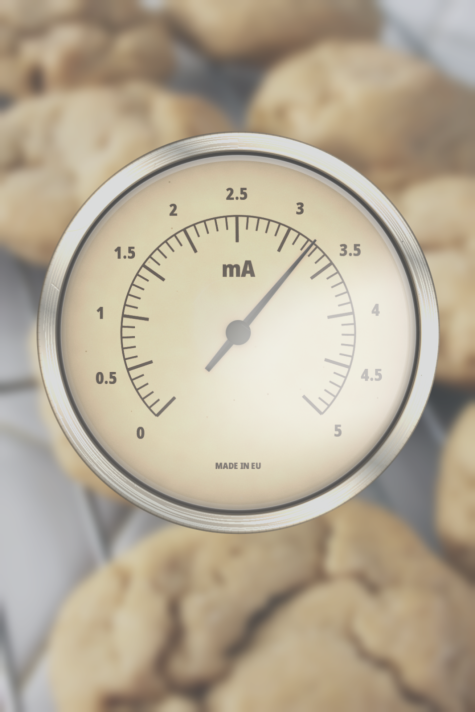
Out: 3.25,mA
